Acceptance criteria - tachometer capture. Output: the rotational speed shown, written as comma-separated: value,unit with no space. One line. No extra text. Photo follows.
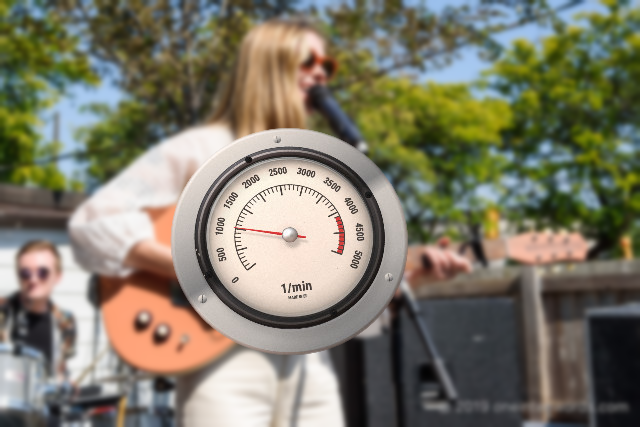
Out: 1000,rpm
